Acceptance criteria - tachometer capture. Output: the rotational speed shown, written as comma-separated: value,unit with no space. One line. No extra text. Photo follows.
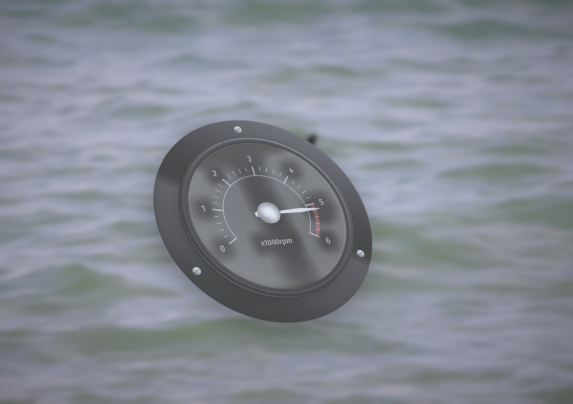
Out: 5200,rpm
